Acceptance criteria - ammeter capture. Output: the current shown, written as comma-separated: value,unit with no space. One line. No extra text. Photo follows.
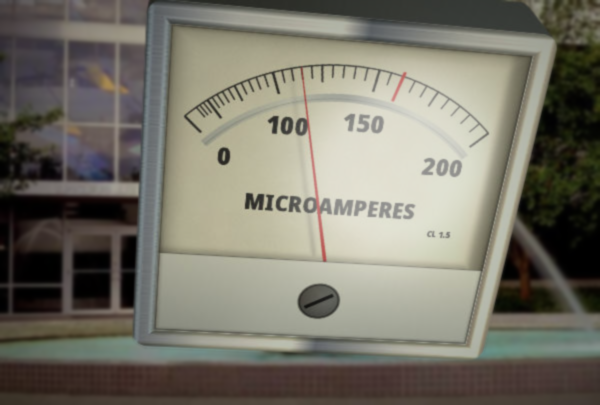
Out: 115,µA
